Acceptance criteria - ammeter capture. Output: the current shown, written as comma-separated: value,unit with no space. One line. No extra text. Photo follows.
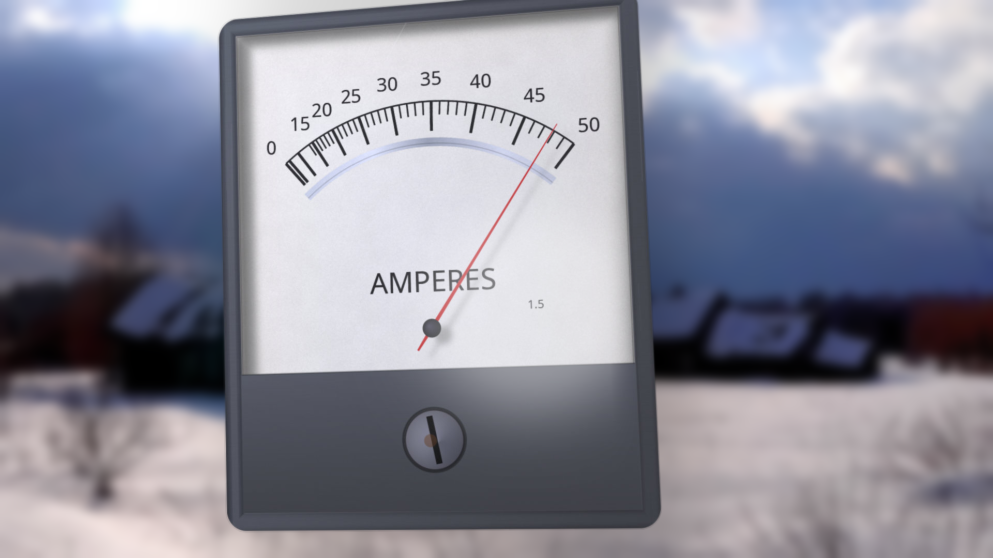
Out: 48,A
